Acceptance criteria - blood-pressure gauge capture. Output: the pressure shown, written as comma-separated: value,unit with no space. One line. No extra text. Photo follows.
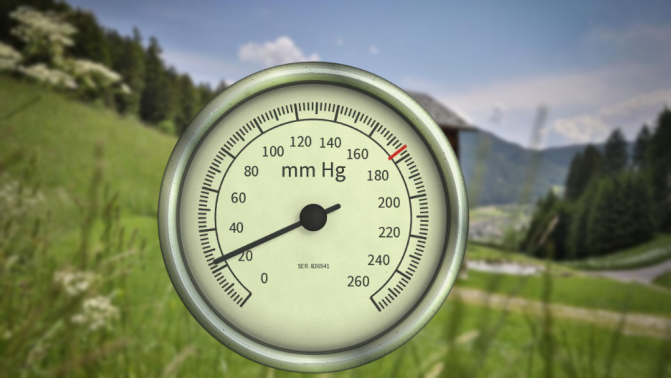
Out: 24,mmHg
